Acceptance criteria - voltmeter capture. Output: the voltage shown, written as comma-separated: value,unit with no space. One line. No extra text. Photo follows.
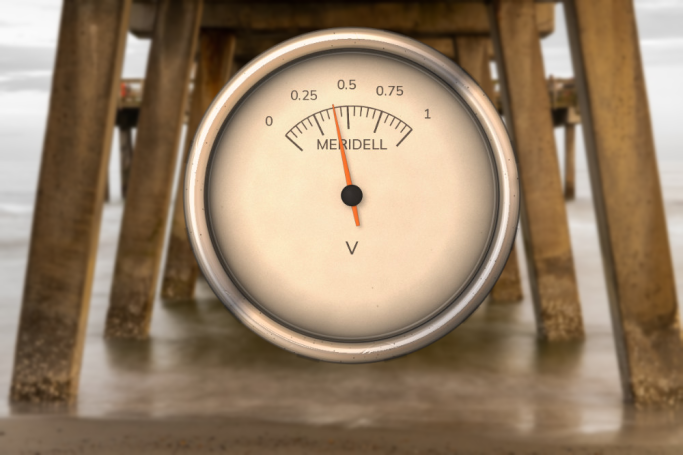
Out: 0.4,V
